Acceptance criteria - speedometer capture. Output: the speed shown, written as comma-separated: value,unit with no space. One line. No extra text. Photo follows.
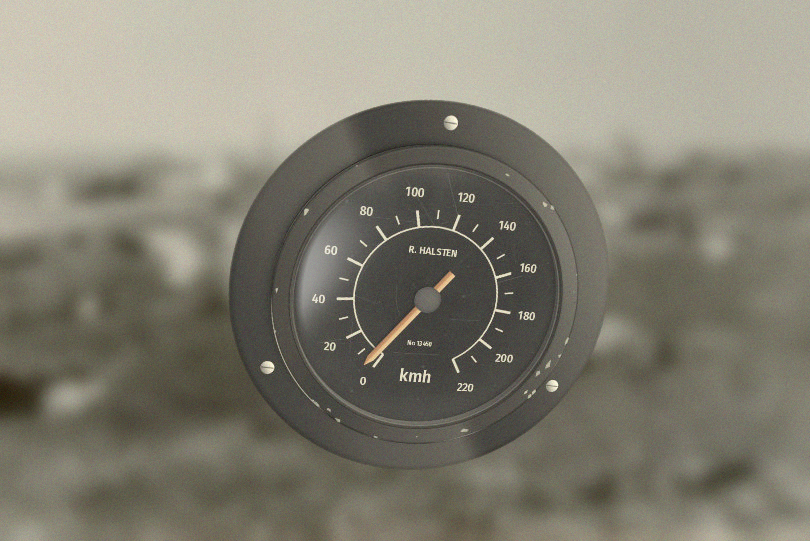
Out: 5,km/h
